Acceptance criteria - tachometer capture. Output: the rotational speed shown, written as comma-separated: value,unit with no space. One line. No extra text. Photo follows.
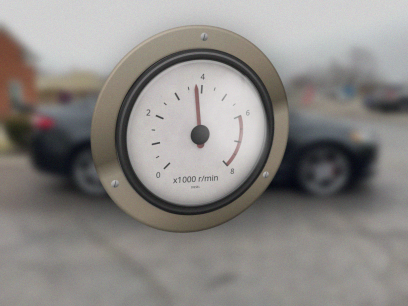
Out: 3750,rpm
